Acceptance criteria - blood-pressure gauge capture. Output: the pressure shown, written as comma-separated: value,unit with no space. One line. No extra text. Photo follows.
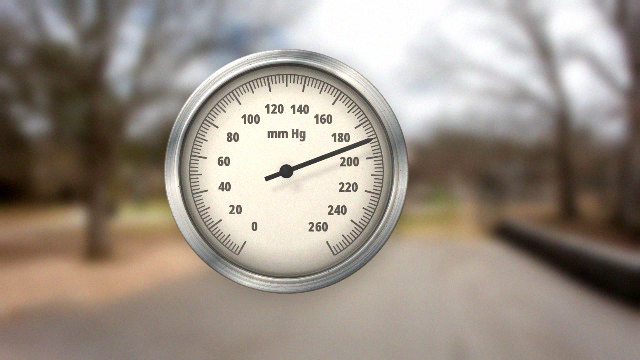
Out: 190,mmHg
